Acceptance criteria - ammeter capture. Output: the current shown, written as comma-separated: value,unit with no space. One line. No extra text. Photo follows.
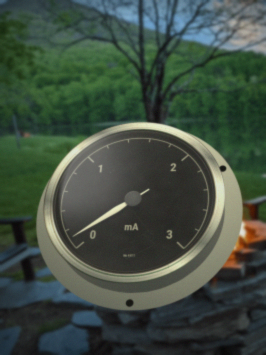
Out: 0.1,mA
